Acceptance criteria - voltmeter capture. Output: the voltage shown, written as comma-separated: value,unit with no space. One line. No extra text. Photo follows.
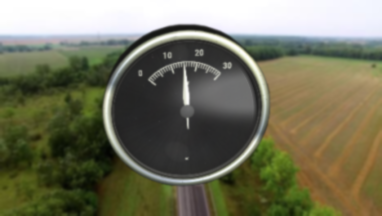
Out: 15,V
